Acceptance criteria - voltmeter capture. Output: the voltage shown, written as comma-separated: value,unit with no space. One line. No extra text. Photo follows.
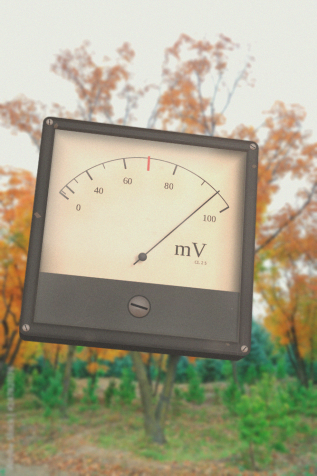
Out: 95,mV
